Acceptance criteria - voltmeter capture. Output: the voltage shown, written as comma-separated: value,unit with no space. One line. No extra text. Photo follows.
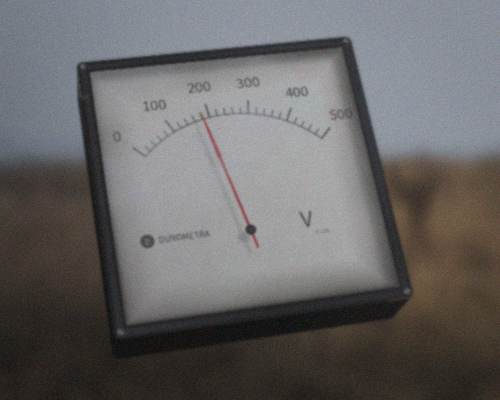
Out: 180,V
